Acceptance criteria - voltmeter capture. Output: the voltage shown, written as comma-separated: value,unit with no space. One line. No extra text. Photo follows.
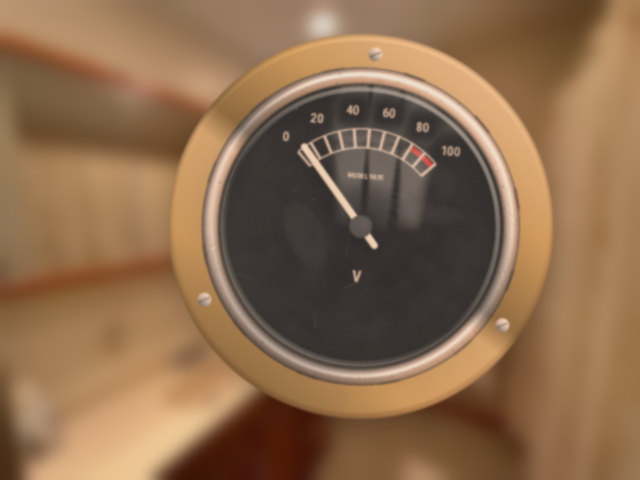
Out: 5,V
